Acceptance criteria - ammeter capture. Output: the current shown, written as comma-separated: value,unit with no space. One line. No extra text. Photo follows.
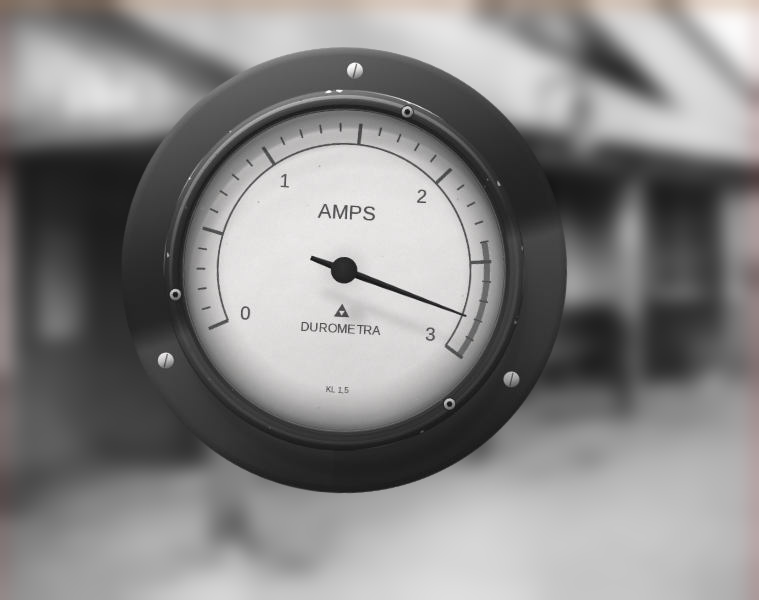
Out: 2.8,A
